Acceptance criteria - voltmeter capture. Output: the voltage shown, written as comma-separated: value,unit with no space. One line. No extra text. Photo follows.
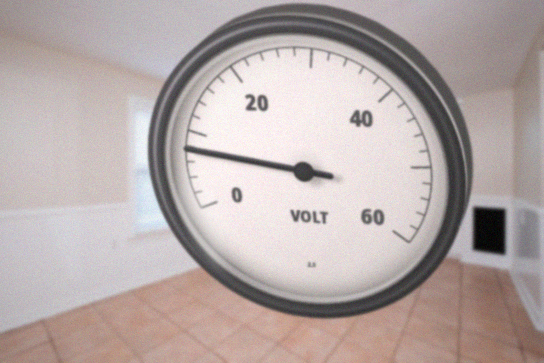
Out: 8,V
